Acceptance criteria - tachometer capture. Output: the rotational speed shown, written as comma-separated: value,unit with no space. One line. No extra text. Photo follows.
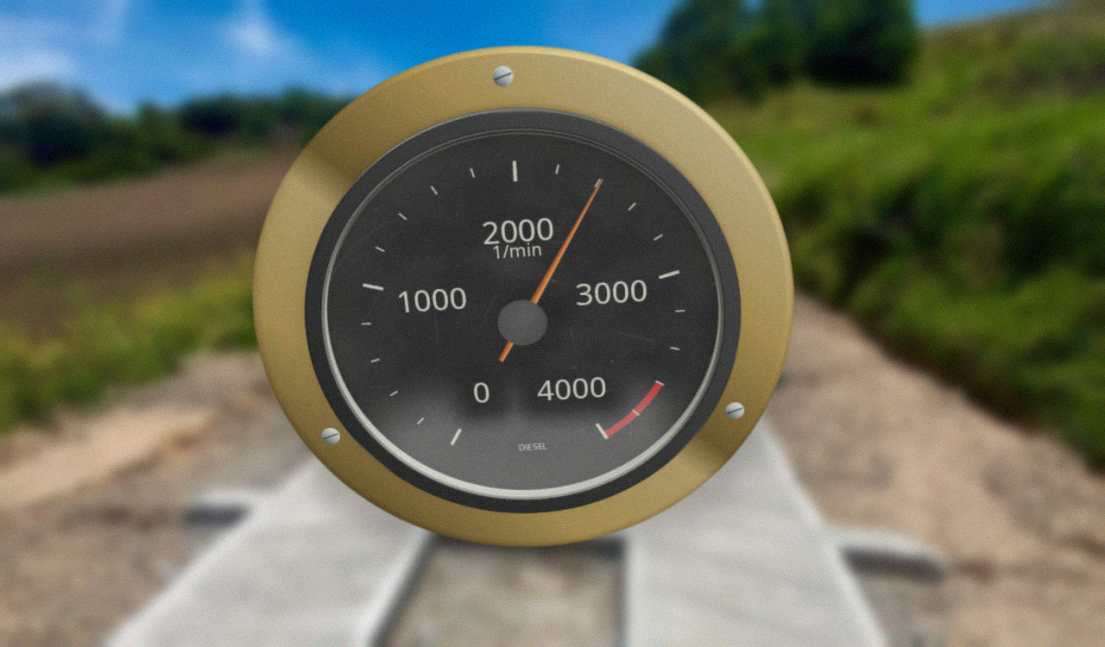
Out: 2400,rpm
